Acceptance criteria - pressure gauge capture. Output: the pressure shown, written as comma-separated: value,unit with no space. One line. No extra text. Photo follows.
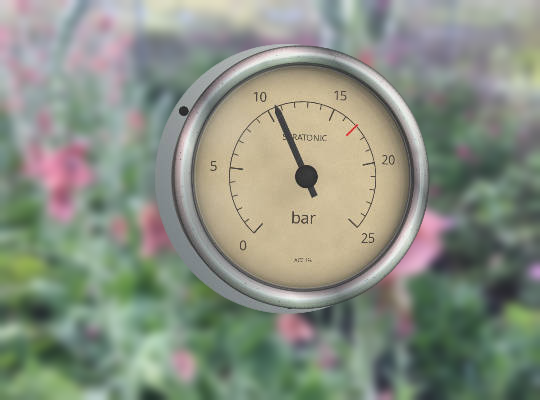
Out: 10.5,bar
